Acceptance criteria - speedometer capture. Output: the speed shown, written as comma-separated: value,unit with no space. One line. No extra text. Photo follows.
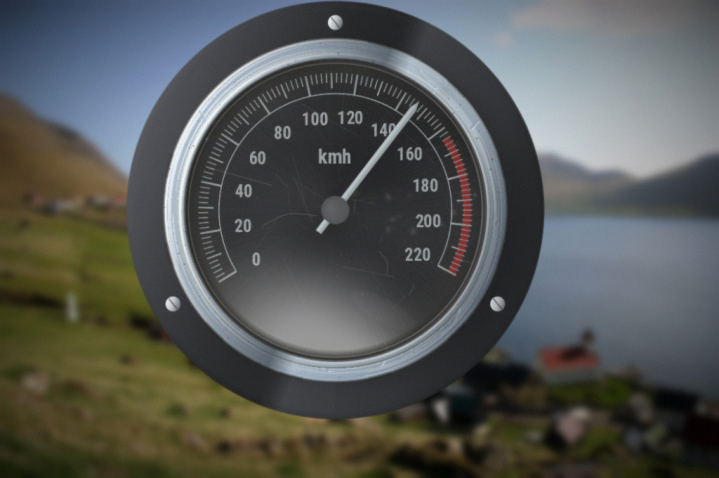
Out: 146,km/h
